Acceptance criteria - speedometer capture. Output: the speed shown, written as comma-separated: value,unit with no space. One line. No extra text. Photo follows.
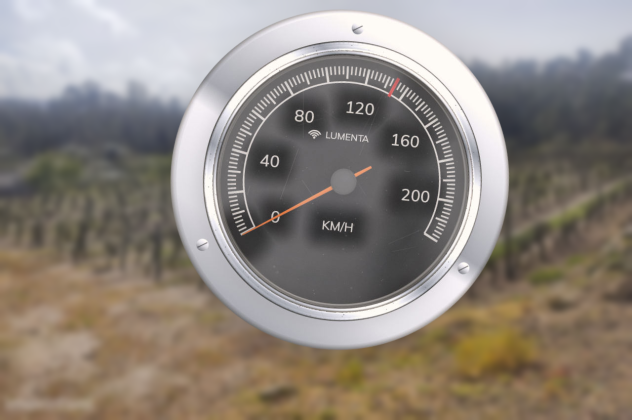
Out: 0,km/h
